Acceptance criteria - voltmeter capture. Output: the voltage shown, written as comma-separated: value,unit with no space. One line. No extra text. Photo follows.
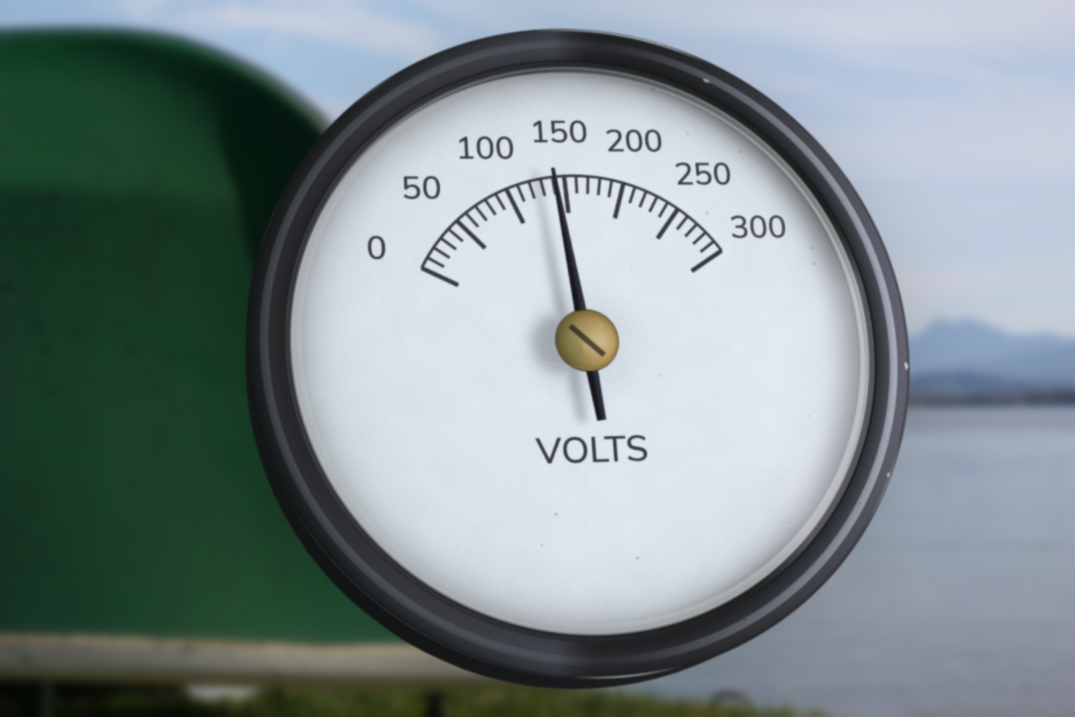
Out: 140,V
